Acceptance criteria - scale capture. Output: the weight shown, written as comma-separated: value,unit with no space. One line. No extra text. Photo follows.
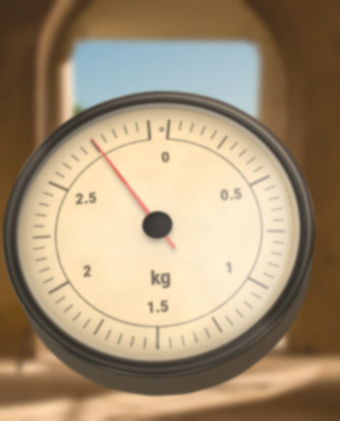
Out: 2.75,kg
